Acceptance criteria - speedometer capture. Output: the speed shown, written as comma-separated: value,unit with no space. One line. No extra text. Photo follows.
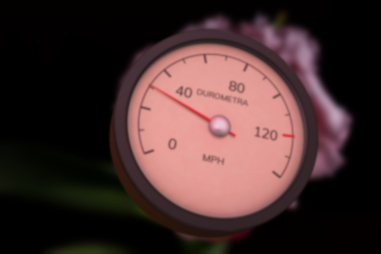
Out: 30,mph
